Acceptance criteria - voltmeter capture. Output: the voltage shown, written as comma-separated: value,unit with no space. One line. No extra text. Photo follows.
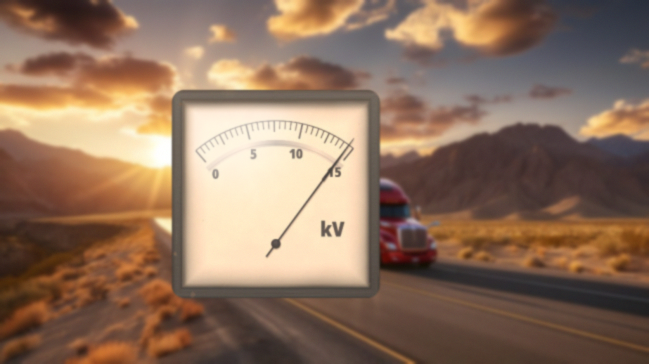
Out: 14.5,kV
